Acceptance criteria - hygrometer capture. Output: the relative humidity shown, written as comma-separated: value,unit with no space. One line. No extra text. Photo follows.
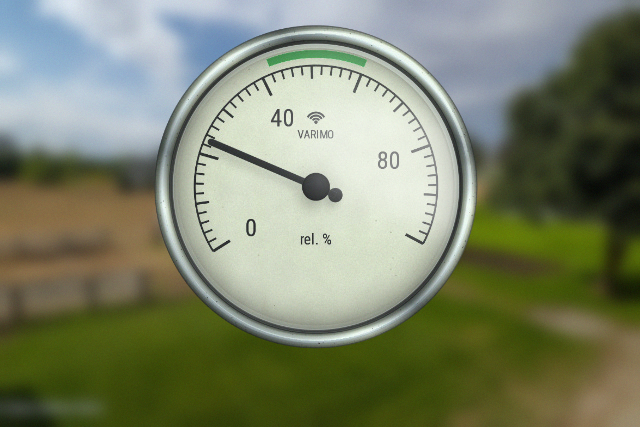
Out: 23,%
